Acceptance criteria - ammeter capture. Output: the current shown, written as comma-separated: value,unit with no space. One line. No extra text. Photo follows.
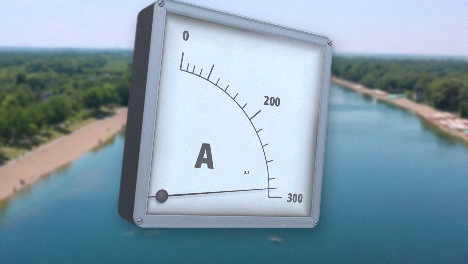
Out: 290,A
